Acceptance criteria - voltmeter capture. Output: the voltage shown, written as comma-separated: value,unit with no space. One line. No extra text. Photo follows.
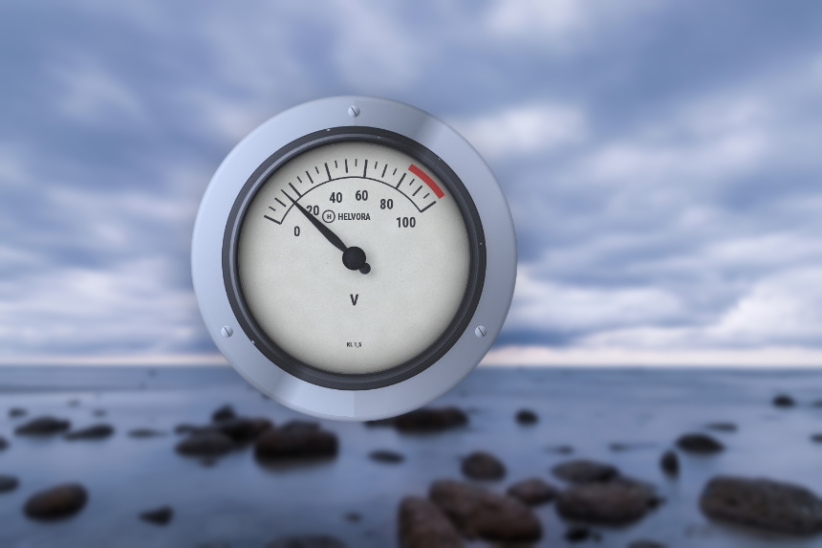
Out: 15,V
